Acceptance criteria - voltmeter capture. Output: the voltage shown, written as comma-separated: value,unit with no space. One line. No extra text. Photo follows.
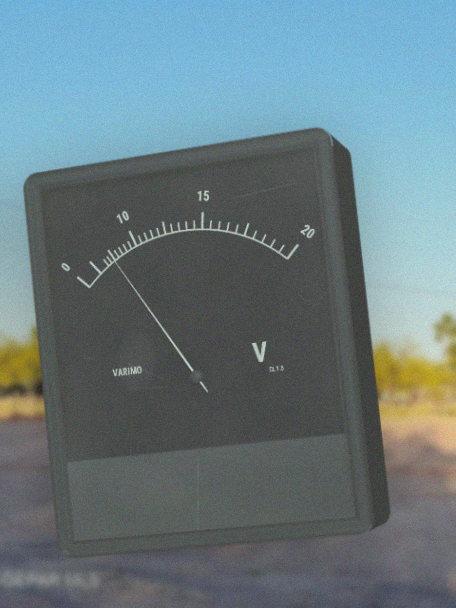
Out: 7.5,V
